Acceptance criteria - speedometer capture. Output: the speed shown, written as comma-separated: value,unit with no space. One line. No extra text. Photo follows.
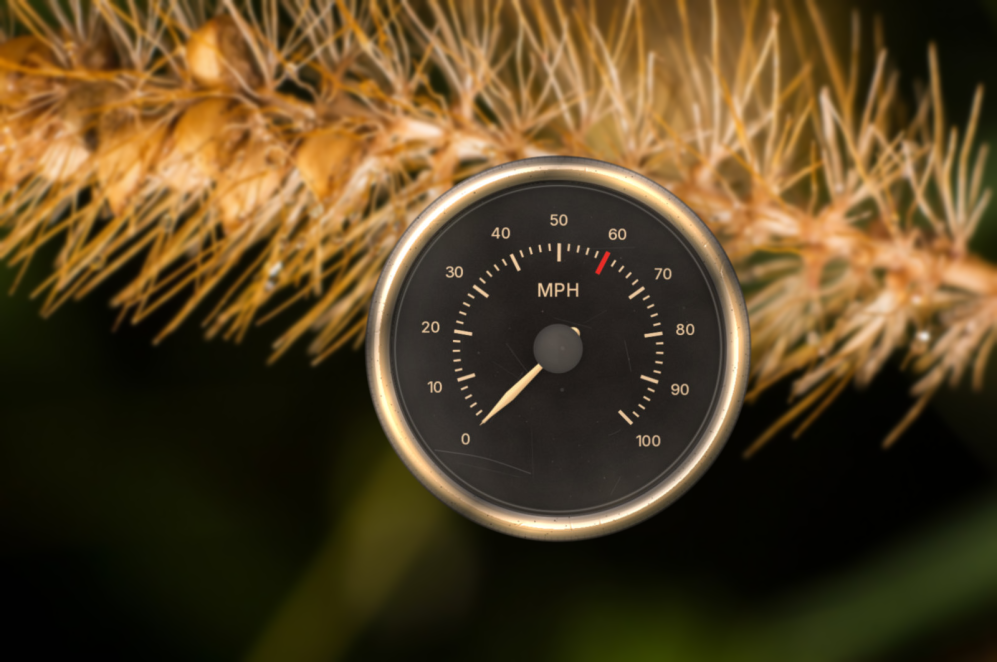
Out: 0,mph
